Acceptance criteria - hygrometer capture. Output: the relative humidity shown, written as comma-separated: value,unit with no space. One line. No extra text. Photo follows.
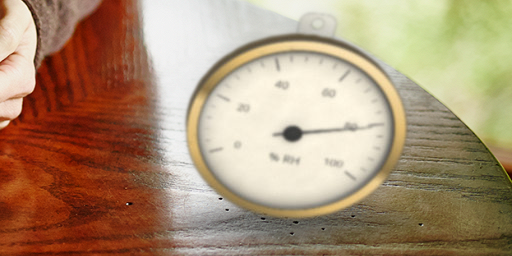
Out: 80,%
